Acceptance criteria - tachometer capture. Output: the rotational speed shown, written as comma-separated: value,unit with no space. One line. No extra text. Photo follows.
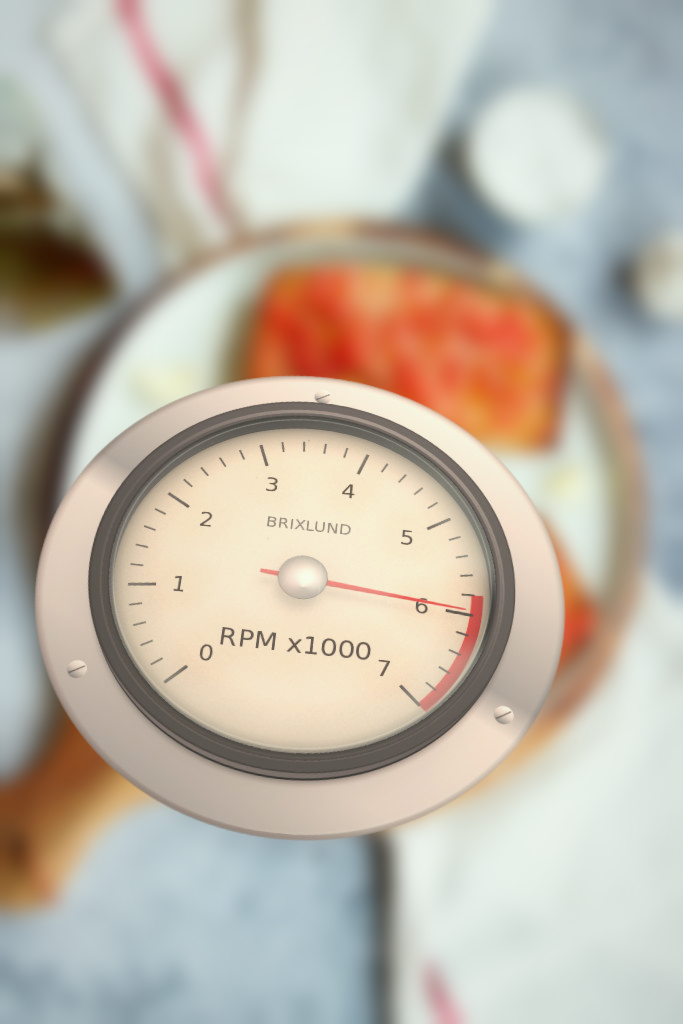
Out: 6000,rpm
